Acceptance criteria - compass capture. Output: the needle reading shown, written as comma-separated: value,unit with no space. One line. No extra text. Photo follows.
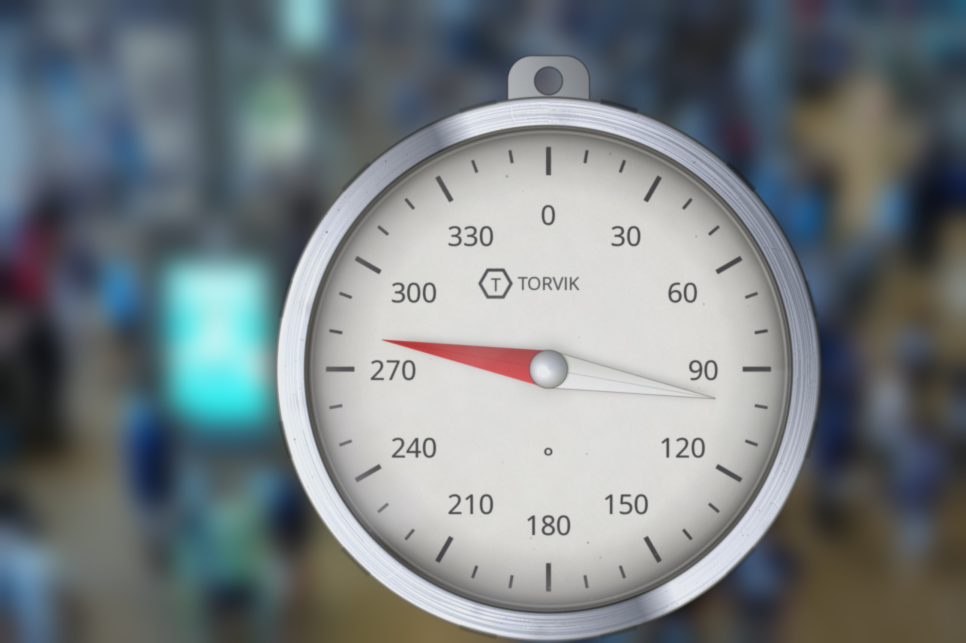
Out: 280,°
